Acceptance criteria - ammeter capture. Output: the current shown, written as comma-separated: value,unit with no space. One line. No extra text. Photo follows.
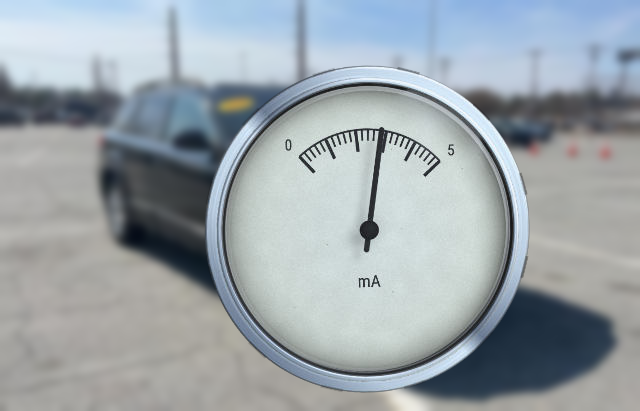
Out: 2.8,mA
